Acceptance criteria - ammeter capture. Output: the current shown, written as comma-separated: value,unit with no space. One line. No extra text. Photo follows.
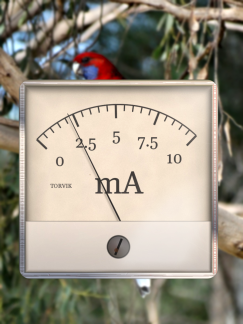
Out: 2.25,mA
